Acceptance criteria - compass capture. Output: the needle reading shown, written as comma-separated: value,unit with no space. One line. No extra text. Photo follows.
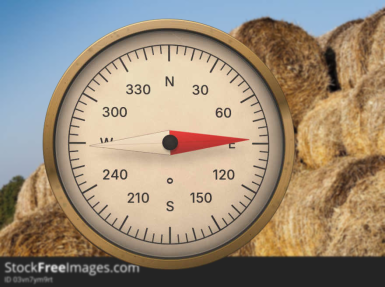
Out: 87.5,°
